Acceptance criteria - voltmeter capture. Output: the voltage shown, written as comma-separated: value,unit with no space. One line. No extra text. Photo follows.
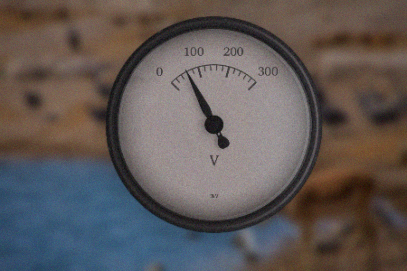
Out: 60,V
